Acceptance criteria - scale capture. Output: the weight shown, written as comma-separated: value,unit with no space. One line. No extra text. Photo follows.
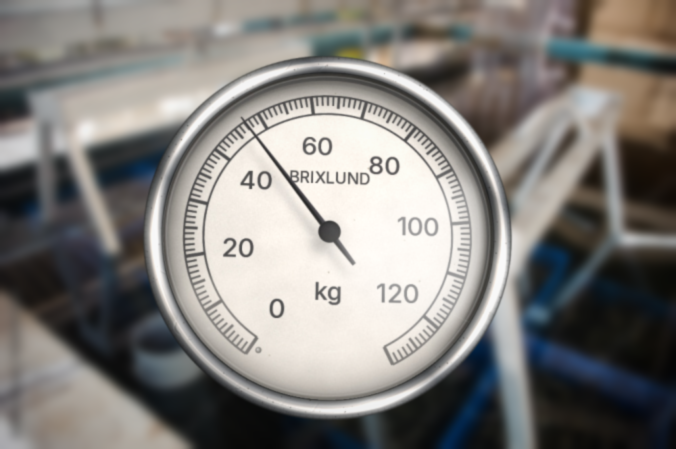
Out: 47,kg
